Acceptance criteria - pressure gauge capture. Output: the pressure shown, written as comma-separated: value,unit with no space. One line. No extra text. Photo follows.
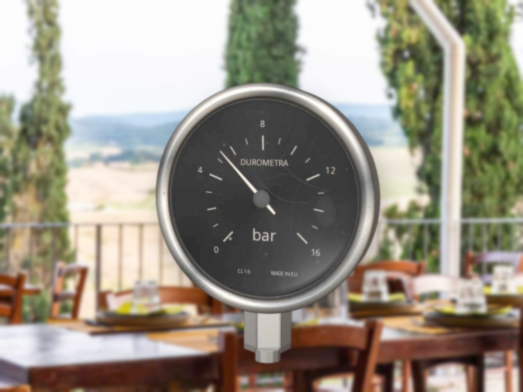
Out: 5.5,bar
